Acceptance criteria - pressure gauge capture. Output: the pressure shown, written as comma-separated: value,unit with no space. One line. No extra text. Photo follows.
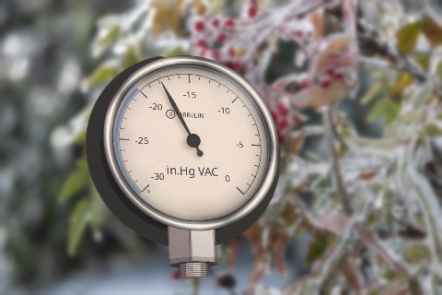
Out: -18,inHg
